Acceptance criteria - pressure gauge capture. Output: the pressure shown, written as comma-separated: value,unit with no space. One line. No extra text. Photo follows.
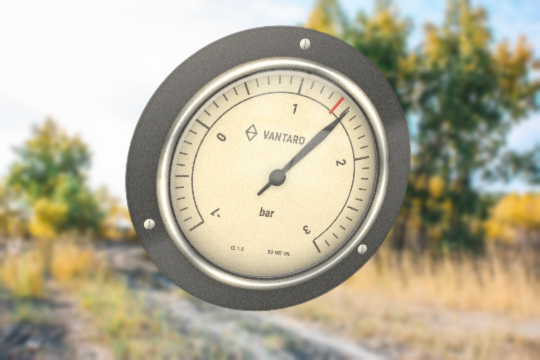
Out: 1.5,bar
